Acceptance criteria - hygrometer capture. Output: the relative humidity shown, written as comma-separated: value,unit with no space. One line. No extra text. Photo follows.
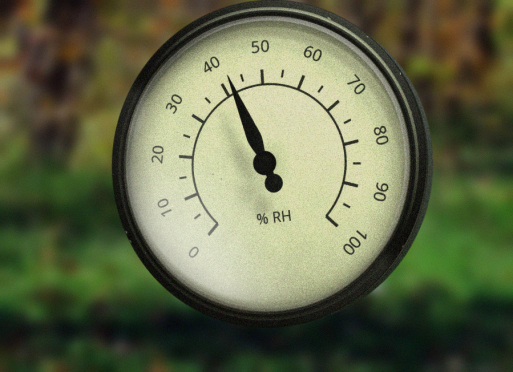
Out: 42.5,%
